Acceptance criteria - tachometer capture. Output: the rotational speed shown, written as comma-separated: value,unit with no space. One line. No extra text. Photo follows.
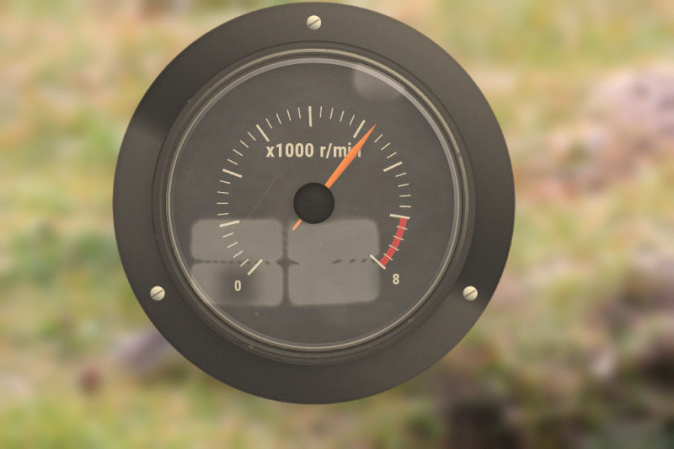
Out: 5200,rpm
